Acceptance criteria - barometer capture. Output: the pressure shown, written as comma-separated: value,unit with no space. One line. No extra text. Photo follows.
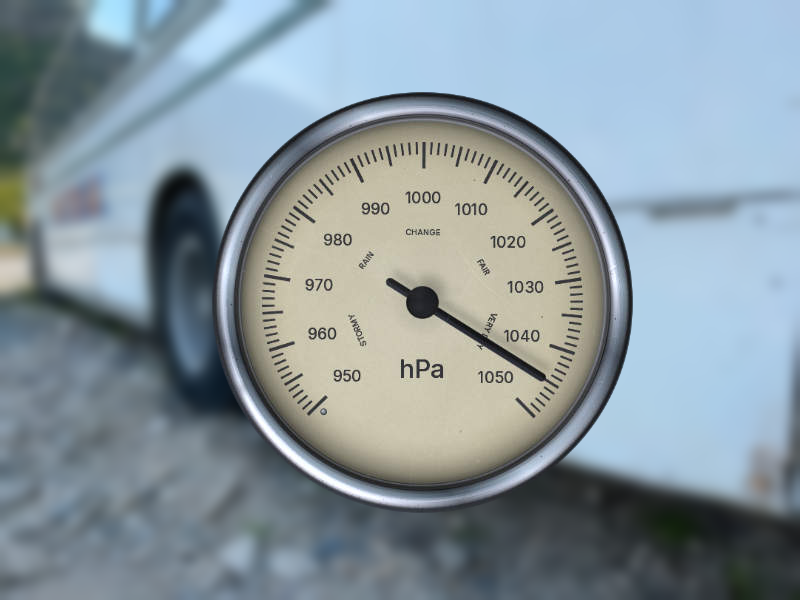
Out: 1045,hPa
